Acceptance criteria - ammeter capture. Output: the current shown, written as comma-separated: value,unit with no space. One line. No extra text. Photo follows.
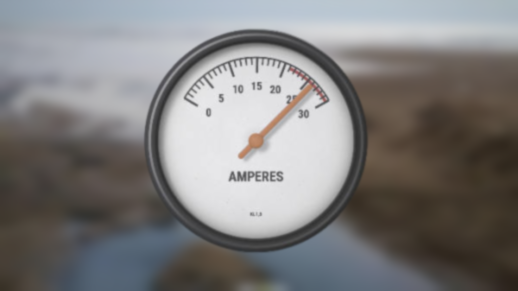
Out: 26,A
